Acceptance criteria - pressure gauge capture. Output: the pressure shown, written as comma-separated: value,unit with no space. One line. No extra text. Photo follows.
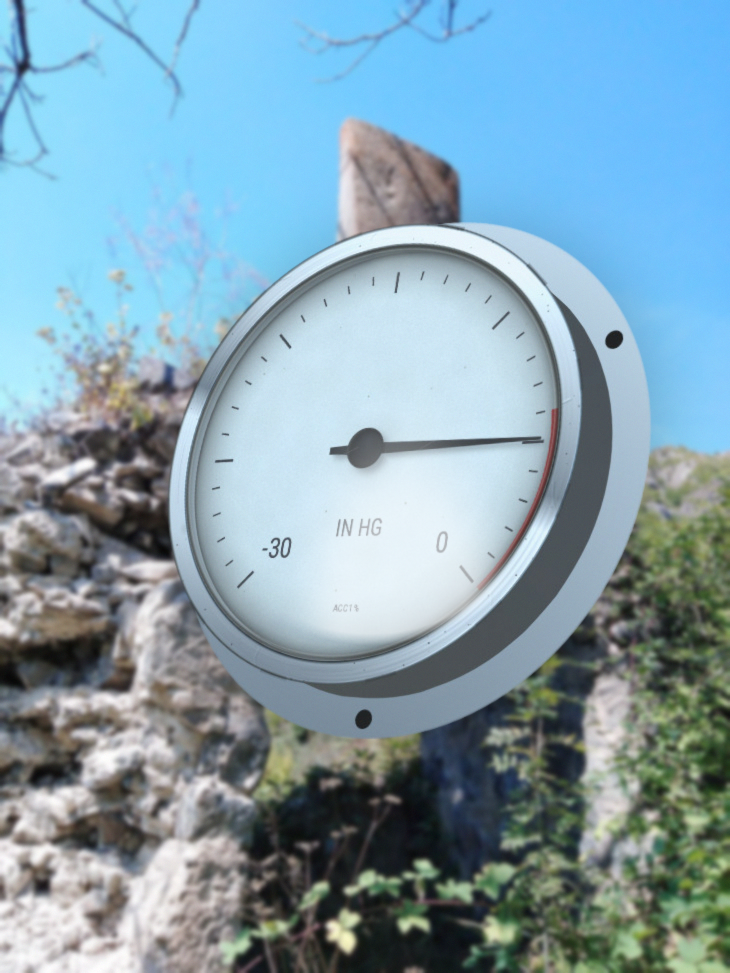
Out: -5,inHg
